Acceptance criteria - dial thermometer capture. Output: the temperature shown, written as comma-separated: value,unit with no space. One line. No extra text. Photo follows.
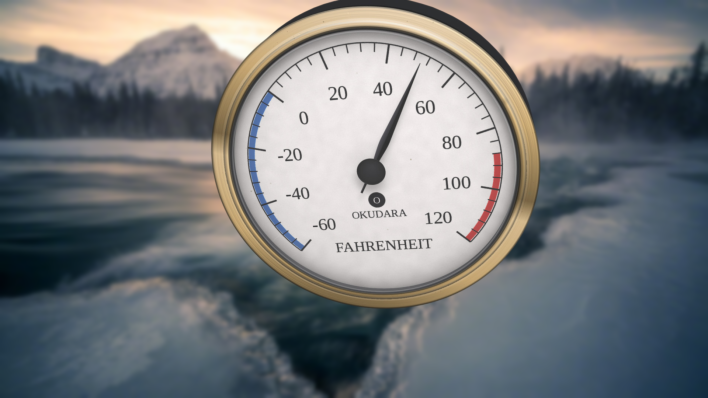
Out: 50,°F
